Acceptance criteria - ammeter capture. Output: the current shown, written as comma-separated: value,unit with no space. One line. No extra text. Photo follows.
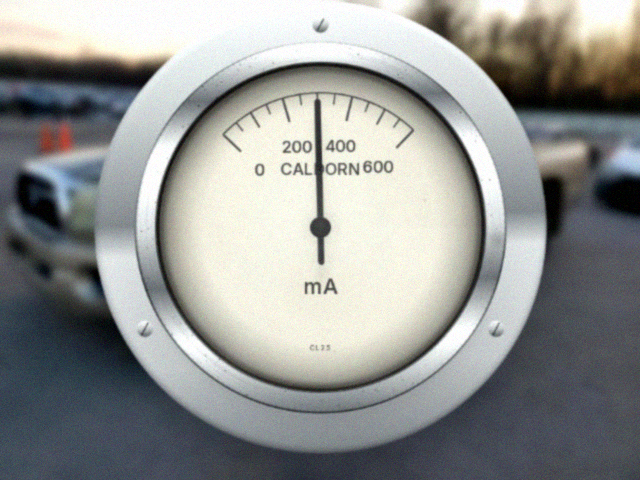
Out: 300,mA
